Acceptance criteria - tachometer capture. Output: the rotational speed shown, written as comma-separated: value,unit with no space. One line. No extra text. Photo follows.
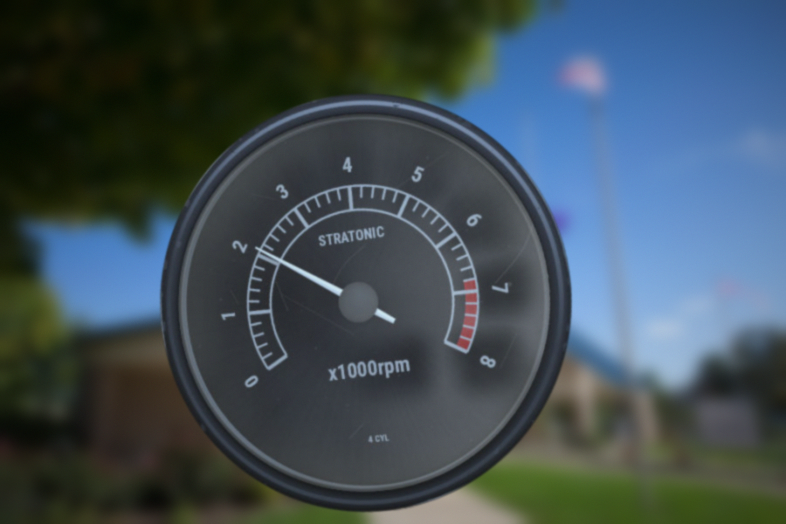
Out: 2100,rpm
